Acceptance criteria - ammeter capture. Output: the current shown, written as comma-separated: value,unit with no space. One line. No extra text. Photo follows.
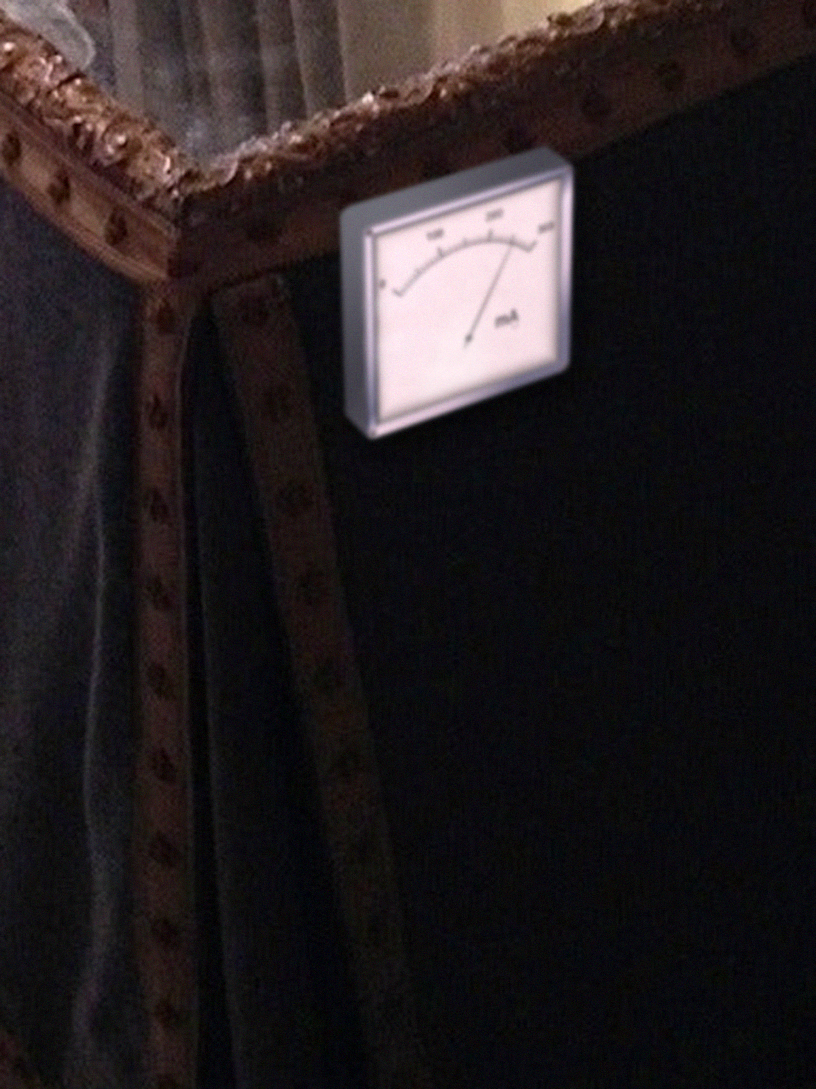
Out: 250,mA
